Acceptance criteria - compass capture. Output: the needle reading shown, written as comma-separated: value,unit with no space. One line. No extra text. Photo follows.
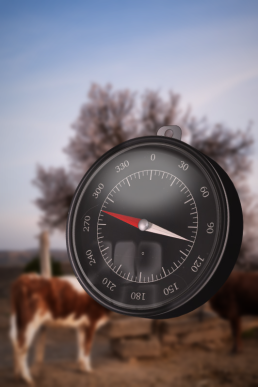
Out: 285,°
